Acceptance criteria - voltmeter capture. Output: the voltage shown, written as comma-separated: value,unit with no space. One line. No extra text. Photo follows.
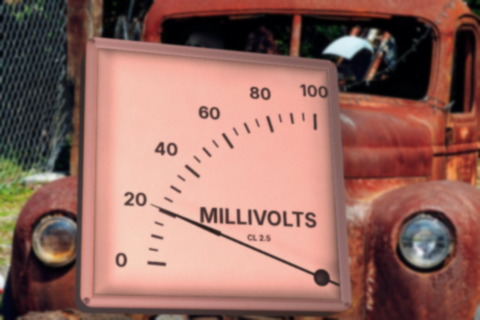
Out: 20,mV
